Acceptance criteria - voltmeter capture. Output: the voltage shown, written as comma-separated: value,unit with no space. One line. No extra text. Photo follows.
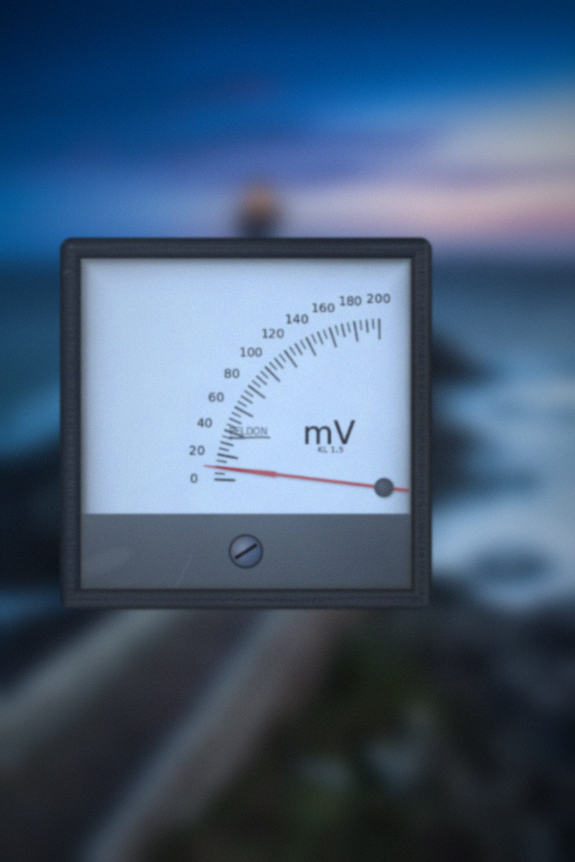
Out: 10,mV
